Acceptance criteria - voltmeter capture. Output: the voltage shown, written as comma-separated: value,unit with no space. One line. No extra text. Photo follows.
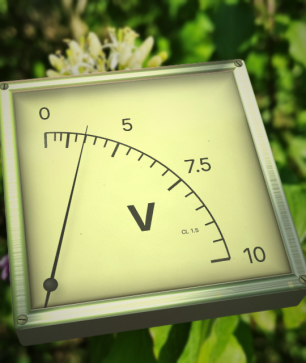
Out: 3.5,V
